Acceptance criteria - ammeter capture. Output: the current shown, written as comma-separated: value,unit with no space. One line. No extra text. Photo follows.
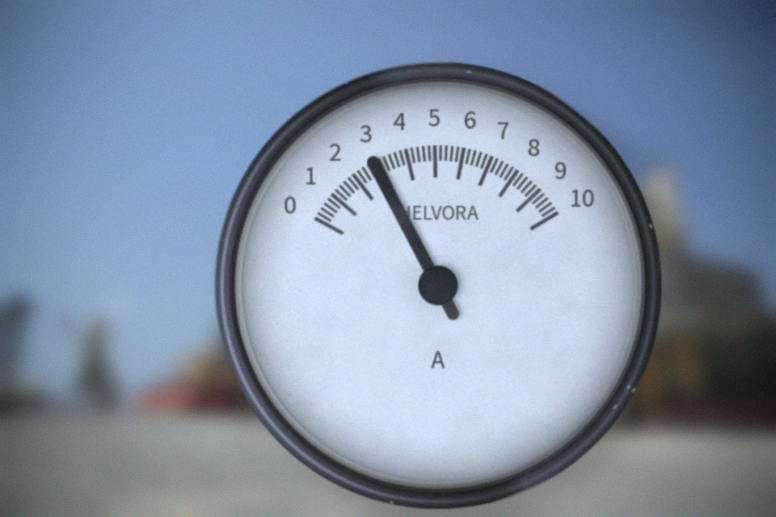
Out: 2.8,A
